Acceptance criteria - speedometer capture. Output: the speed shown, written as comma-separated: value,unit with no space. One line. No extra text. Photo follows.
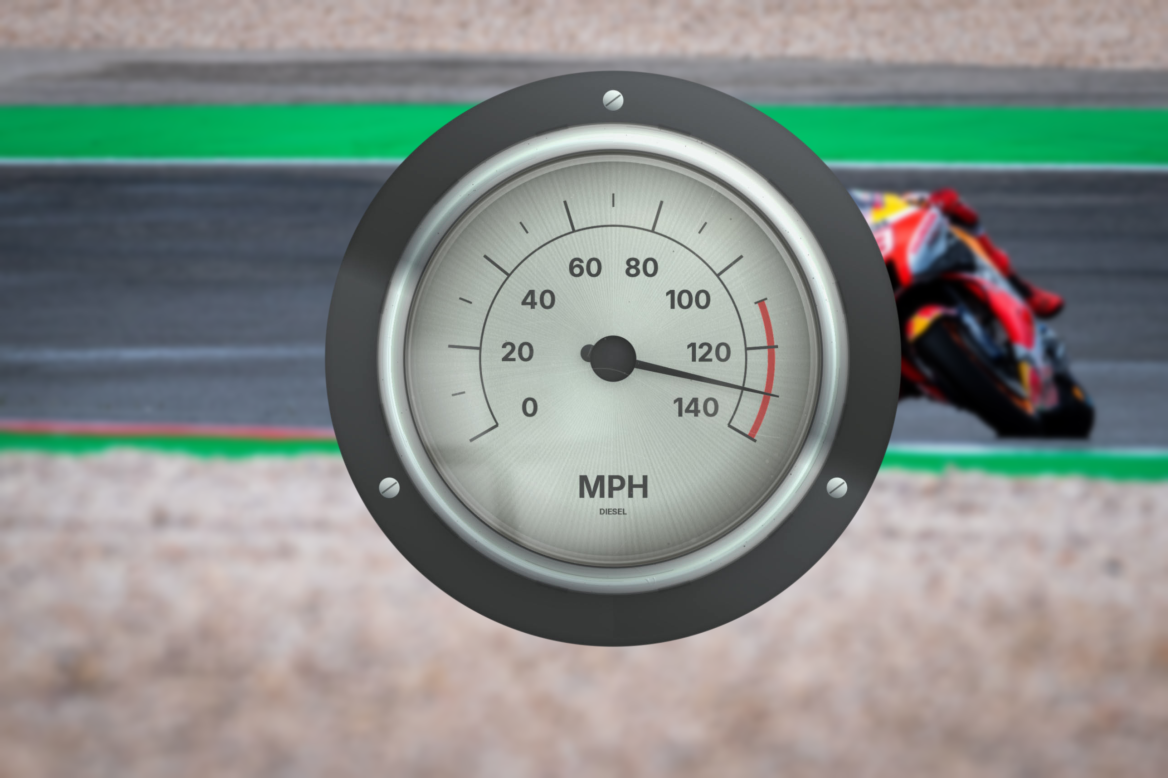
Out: 130,mph
